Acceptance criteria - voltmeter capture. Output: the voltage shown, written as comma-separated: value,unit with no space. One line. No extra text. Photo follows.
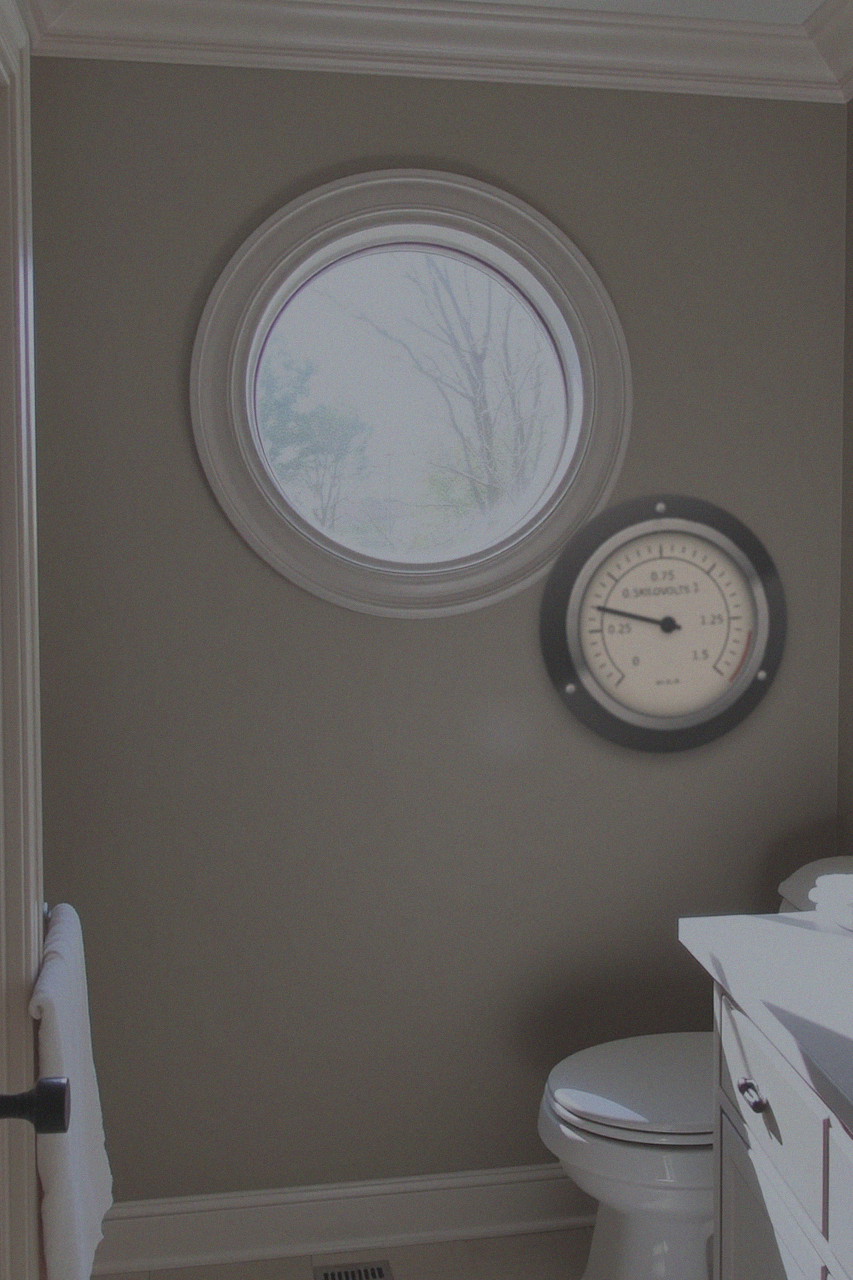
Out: 0.35,kV
